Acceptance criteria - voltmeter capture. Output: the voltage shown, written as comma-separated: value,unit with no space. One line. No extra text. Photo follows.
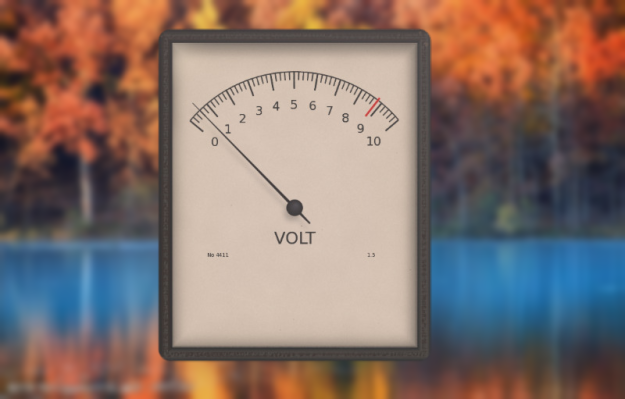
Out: 0.6,V
